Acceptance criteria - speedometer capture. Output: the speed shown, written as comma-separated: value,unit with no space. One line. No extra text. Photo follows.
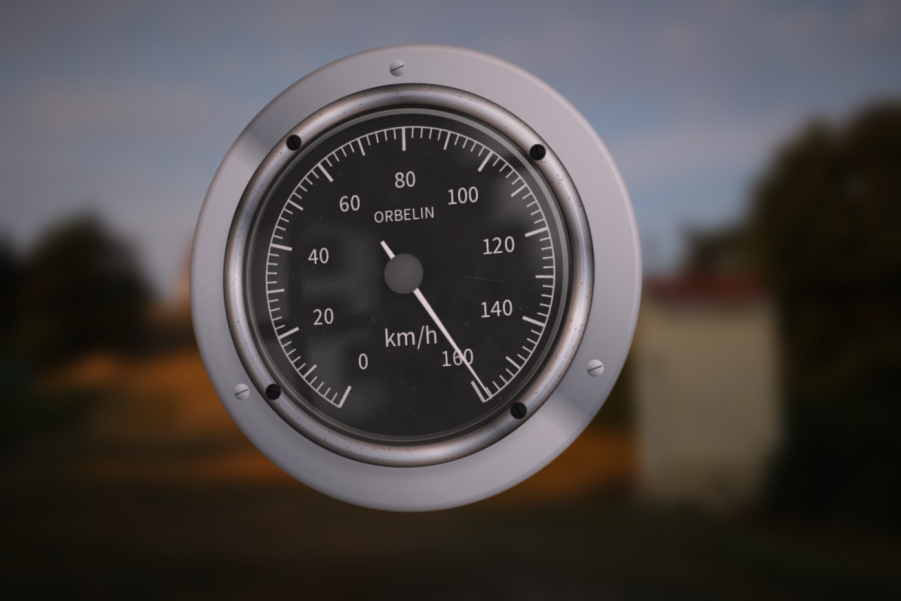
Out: 158,km/h
